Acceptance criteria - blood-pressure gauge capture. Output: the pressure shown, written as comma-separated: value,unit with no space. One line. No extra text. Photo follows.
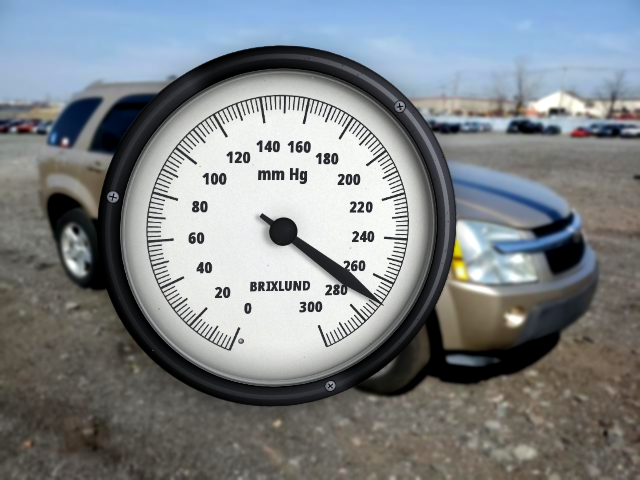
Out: 270,mmHg
